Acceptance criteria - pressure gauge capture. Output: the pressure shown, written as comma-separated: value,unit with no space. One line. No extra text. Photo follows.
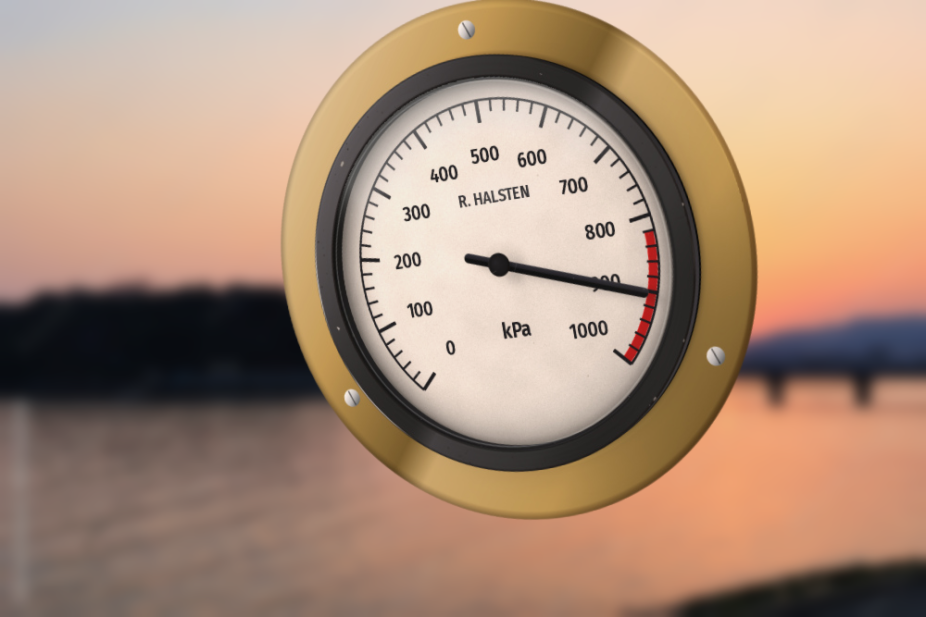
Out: 900,kPa
